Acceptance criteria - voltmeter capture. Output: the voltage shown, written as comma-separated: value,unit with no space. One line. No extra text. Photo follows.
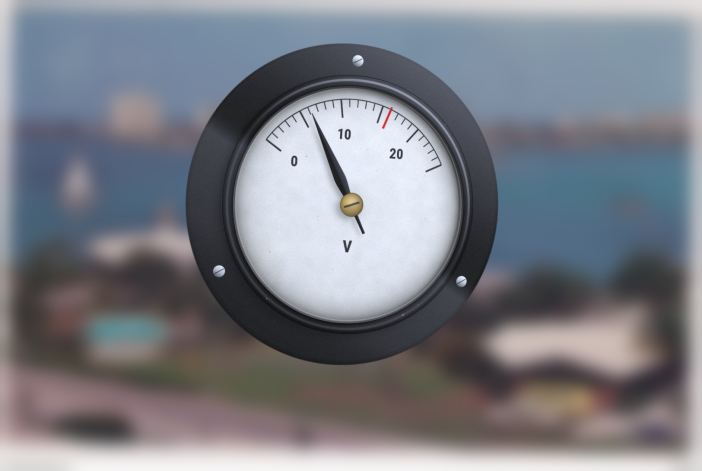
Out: 6,V
